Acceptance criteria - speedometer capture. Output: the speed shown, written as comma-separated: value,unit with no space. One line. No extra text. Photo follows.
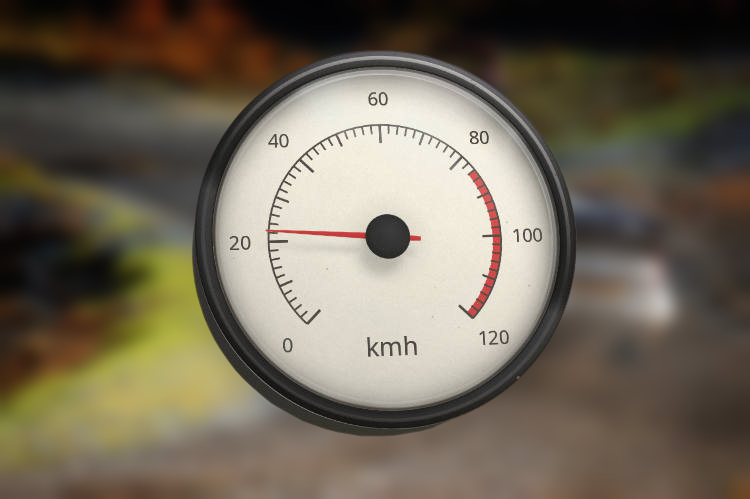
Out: 22,km/h
